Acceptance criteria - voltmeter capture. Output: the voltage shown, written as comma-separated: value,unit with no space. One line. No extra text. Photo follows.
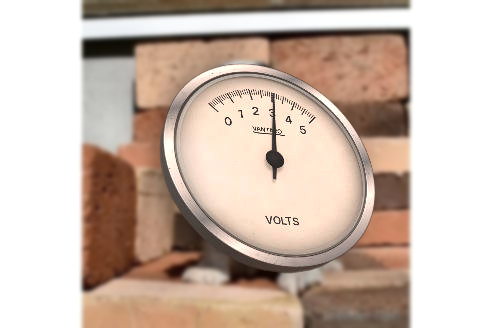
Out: 3,V
